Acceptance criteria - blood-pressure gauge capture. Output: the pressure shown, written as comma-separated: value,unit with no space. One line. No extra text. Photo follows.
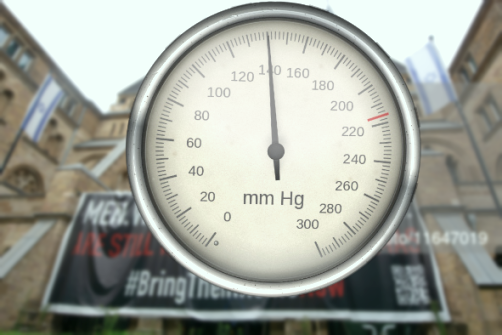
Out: 140,mmHg
